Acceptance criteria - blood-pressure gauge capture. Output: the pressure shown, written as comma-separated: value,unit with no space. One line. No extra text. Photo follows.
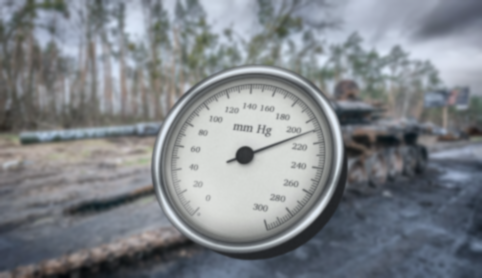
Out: 210,mmHg
